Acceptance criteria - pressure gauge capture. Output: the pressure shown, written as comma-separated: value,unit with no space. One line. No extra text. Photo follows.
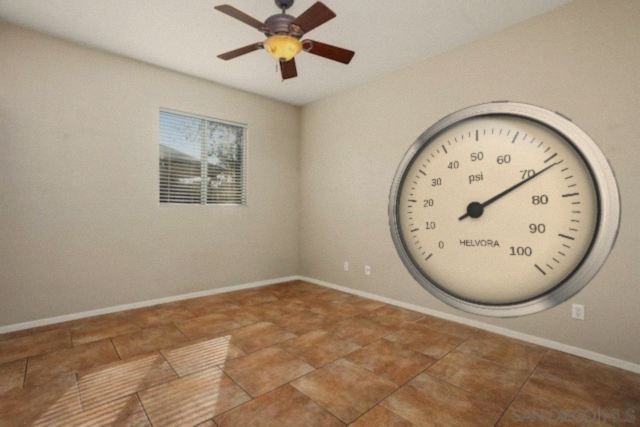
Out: 72,psi
